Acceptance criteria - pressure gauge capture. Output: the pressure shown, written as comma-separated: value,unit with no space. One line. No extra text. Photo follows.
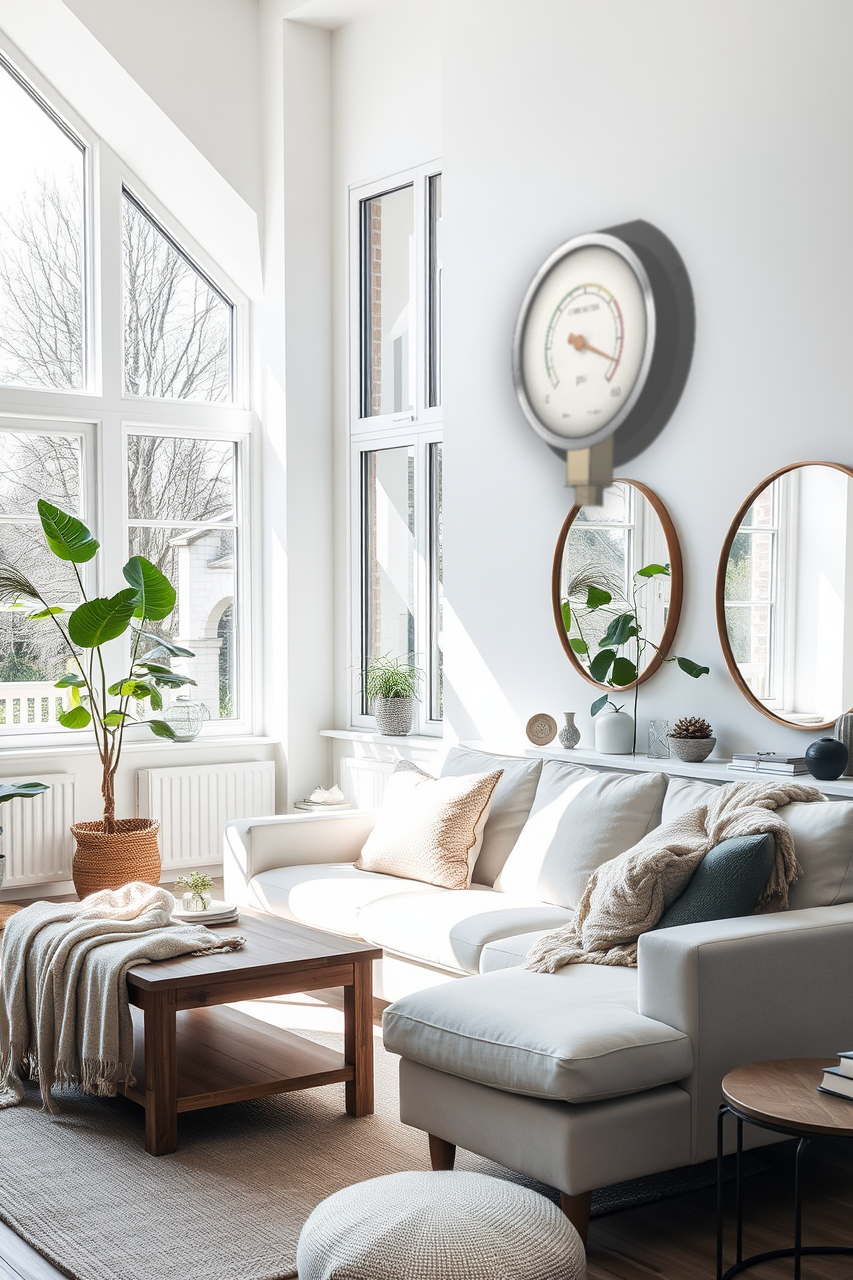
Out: 55,psi
